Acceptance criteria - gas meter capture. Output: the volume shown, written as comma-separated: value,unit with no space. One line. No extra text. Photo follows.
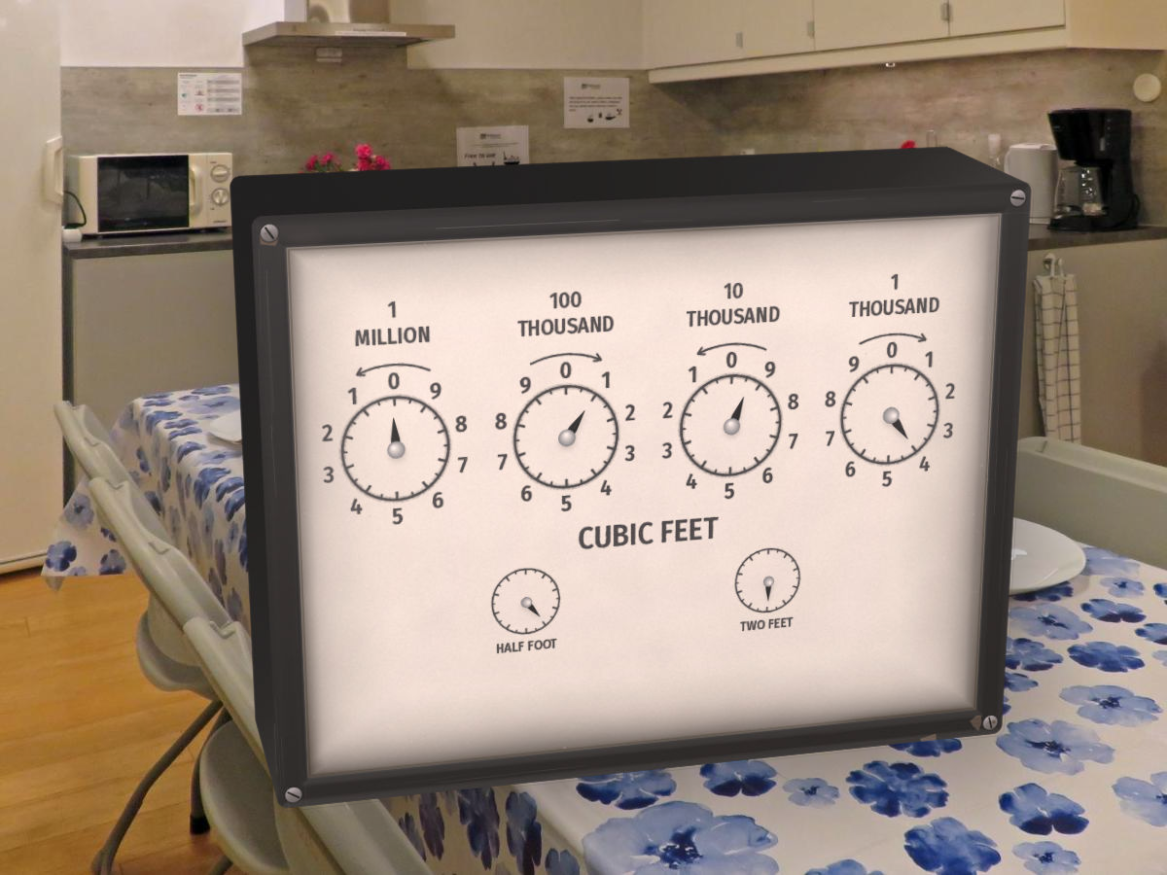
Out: 9400,ft³
